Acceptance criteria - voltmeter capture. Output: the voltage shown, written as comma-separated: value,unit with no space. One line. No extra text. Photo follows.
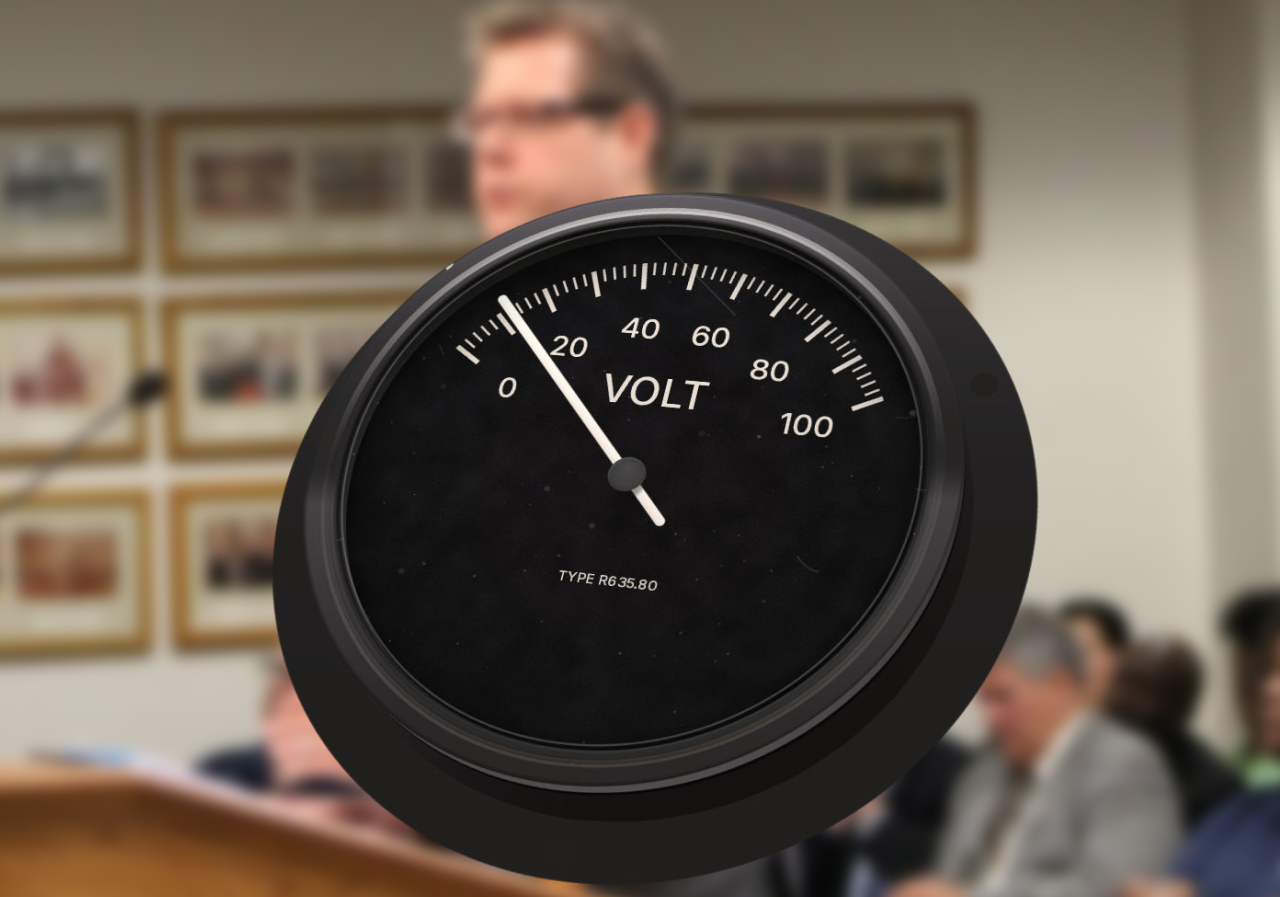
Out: 12,V
